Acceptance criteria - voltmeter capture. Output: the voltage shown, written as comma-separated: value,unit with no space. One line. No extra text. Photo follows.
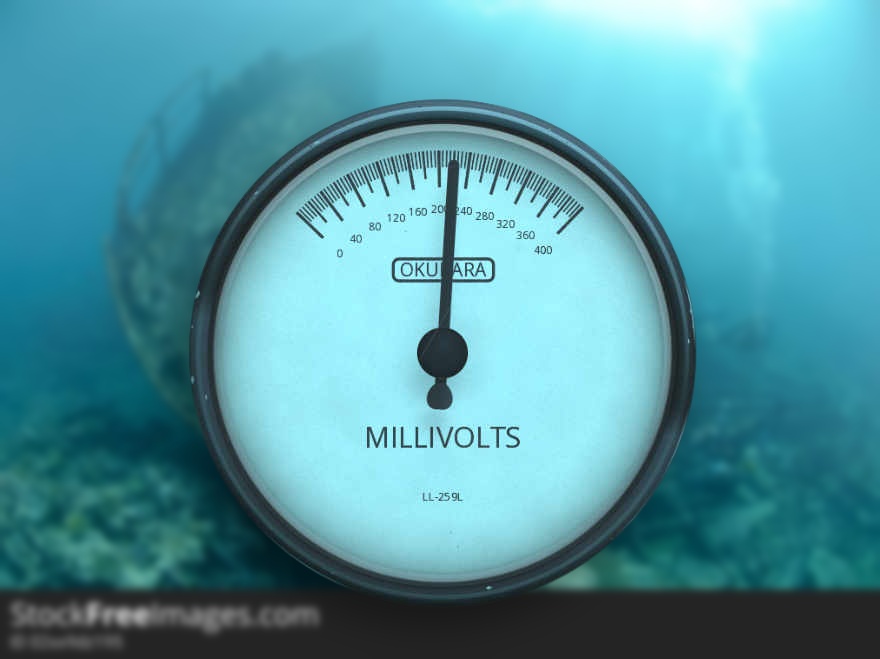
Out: 220,mV
